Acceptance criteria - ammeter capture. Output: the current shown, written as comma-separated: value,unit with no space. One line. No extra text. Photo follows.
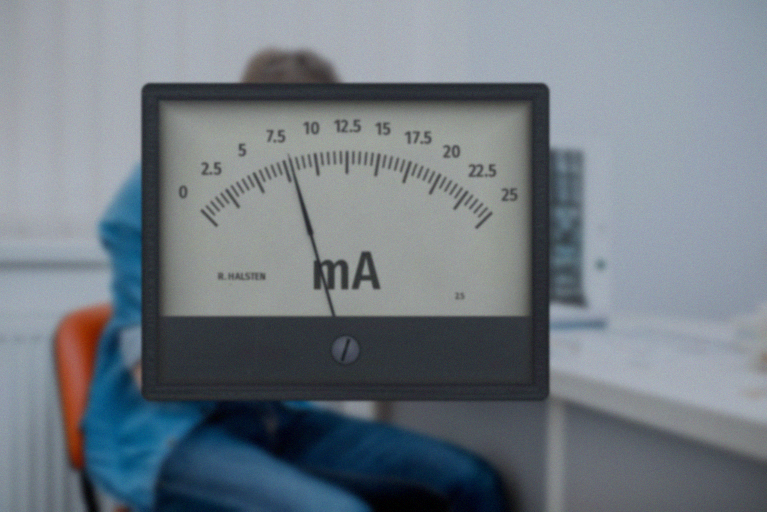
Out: 8,mA
